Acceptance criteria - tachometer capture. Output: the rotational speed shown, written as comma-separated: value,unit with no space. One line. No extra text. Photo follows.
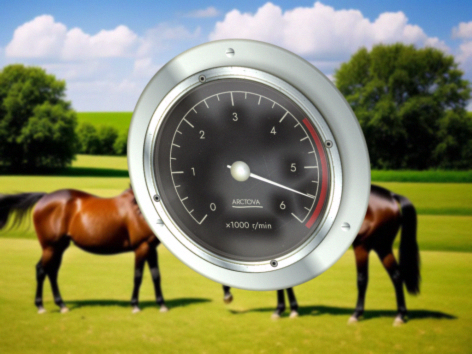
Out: 5500,rpm
